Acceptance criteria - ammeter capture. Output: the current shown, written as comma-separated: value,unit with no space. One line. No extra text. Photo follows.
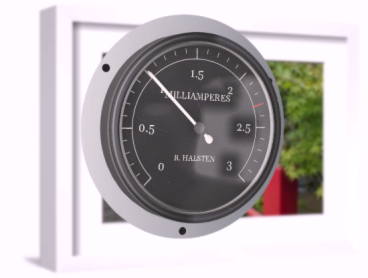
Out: 1,mA
